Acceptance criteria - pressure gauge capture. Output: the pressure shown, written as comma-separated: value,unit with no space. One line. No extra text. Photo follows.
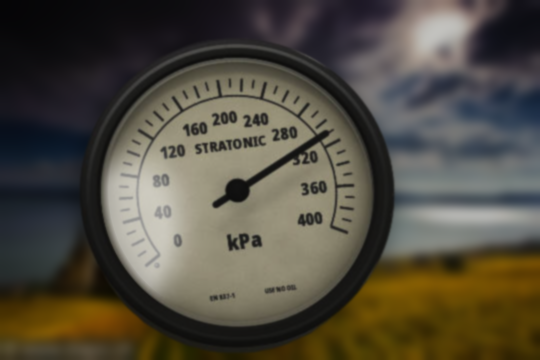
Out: 310,kPa
